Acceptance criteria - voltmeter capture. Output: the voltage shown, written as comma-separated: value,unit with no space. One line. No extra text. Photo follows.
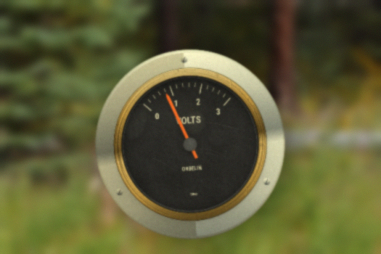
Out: 0.8,V
